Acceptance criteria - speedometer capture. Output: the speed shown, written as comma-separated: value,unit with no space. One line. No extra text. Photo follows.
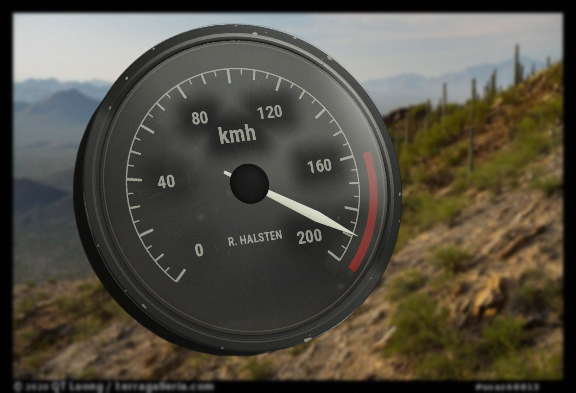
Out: 190,km/h
